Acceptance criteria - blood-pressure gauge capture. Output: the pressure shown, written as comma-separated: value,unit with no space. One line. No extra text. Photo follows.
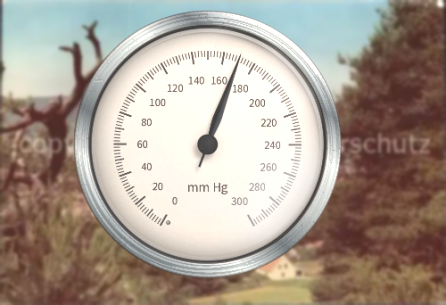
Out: 170,mmHg
